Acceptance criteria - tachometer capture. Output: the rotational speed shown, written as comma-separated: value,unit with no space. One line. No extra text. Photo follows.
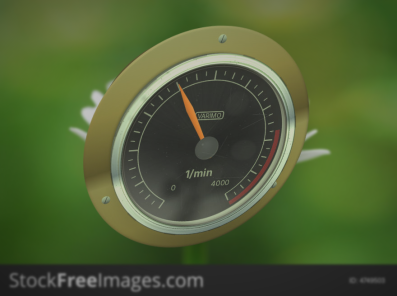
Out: 1600,rpm
